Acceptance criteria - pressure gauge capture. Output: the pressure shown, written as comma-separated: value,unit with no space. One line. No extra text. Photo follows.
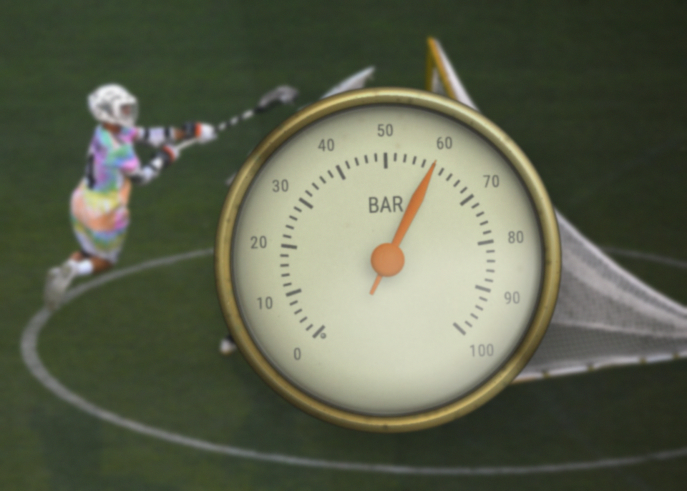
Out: 60,bar
